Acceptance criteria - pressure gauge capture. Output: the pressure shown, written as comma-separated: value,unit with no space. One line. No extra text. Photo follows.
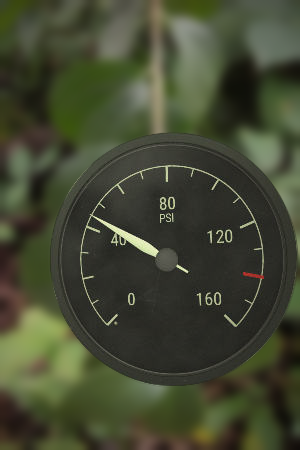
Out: 45,psi
